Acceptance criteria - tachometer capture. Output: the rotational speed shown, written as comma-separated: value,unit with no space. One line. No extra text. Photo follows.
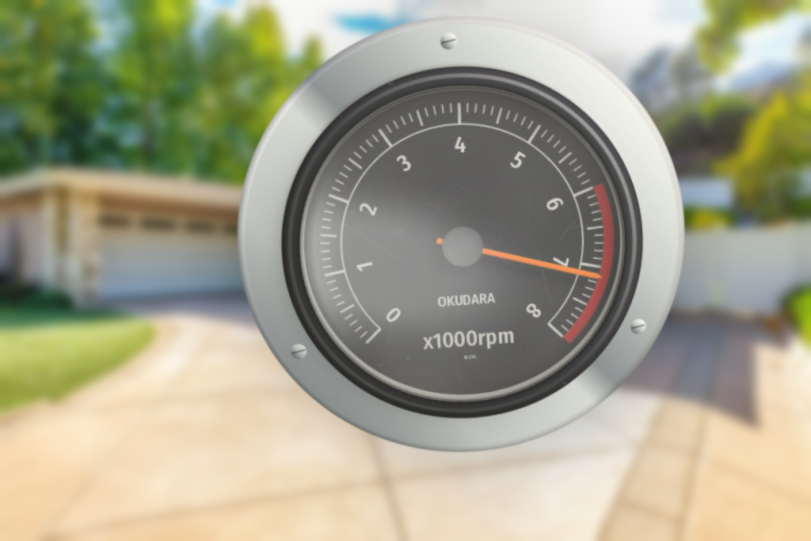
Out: 7100,rpm
